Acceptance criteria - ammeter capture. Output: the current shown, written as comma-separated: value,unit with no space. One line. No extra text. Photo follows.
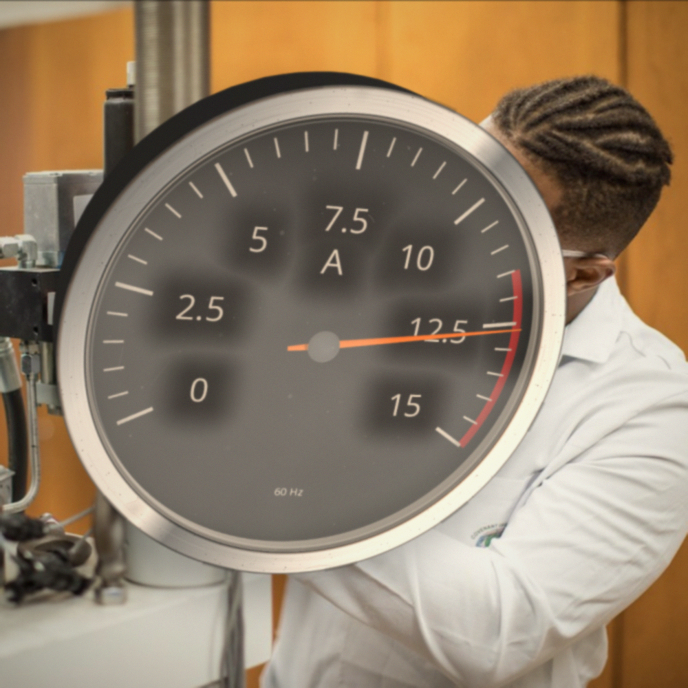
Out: 12.5,A
